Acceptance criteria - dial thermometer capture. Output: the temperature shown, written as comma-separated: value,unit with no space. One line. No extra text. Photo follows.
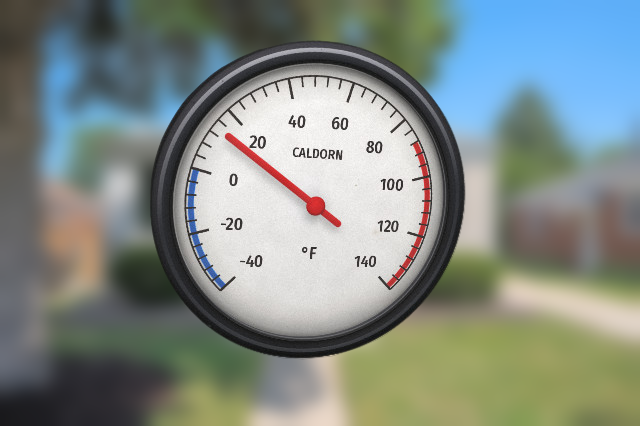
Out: 14,°F
